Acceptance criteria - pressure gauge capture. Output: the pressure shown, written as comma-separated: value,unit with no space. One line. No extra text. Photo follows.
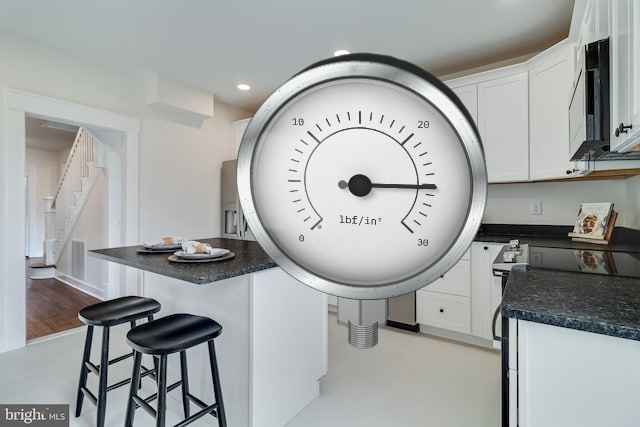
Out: 25,psi
